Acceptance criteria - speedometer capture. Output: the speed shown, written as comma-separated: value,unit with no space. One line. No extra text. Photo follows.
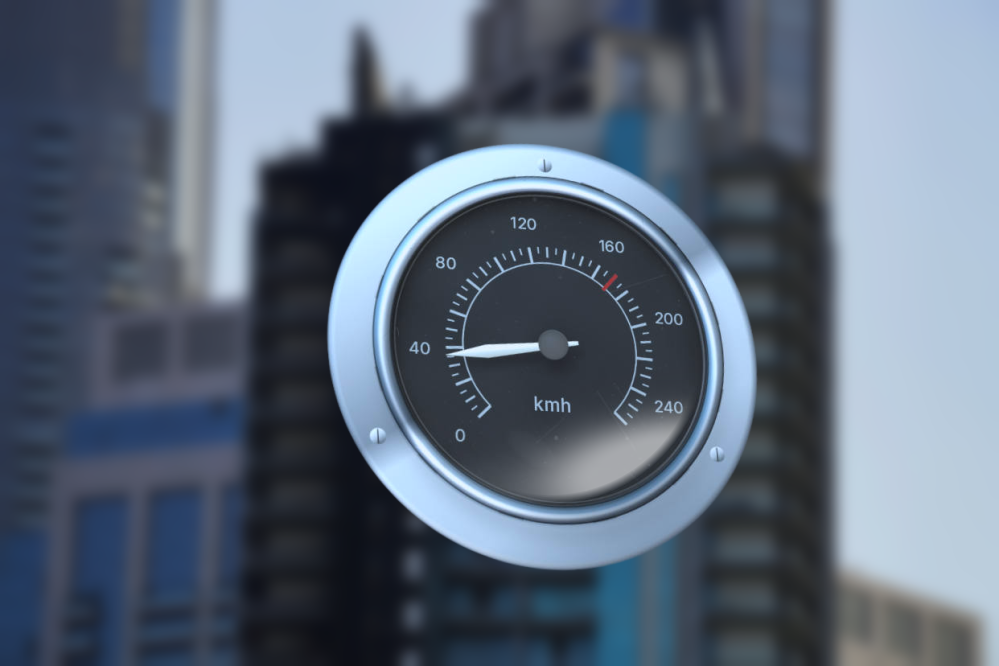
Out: 35,km/h
